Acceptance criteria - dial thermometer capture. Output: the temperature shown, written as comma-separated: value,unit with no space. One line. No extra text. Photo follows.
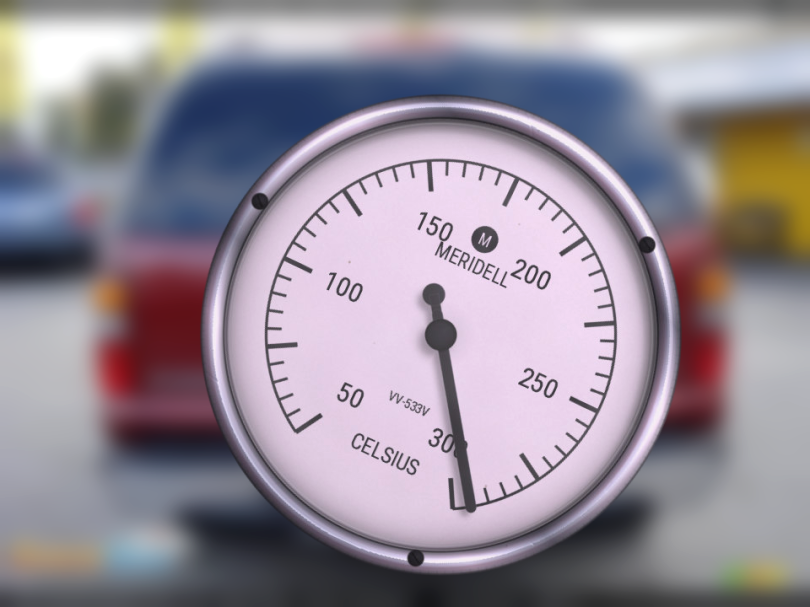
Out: 295,°C
